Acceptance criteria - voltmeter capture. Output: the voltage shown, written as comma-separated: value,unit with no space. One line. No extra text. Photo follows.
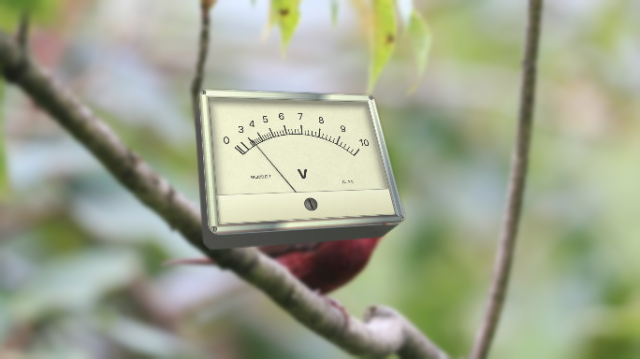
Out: 3,V
